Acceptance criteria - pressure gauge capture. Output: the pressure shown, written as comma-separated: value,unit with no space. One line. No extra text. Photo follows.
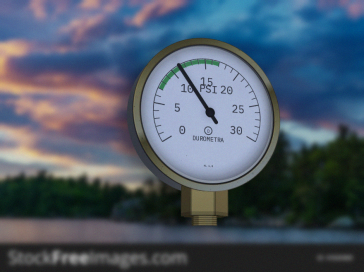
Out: 11,psi
